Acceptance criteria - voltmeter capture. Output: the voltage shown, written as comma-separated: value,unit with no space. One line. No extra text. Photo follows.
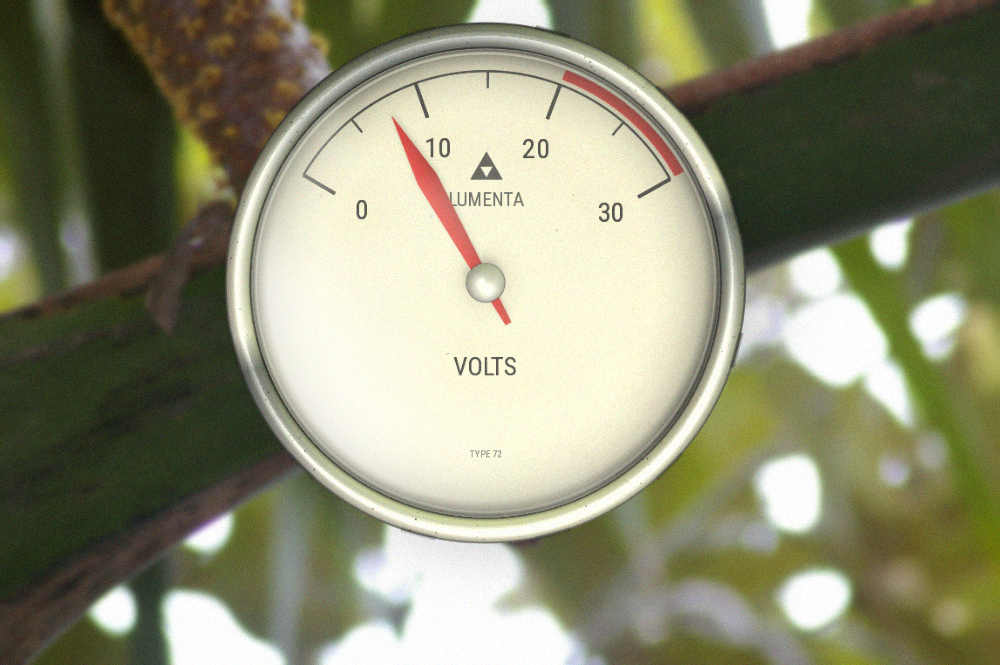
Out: 7.5,V
